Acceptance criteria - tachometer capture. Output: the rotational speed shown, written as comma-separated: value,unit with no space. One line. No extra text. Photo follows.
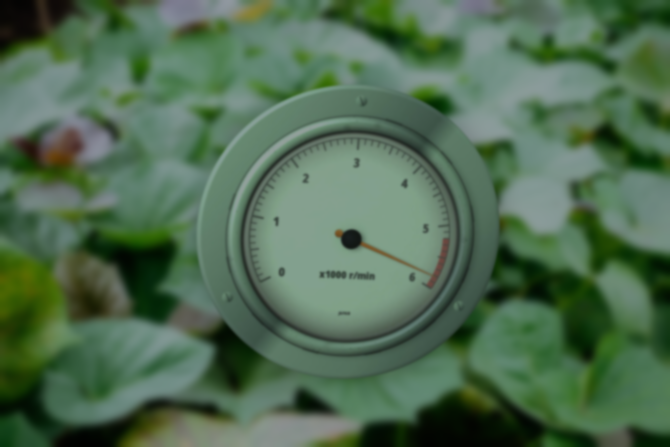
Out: 5800,rpm
